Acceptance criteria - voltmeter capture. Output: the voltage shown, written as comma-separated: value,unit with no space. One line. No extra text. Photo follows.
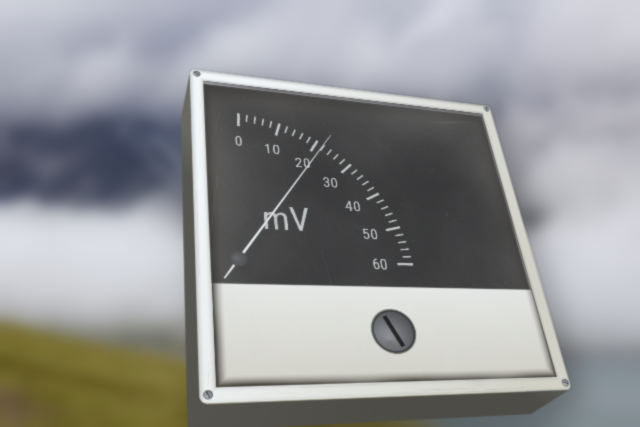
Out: 22,mV
